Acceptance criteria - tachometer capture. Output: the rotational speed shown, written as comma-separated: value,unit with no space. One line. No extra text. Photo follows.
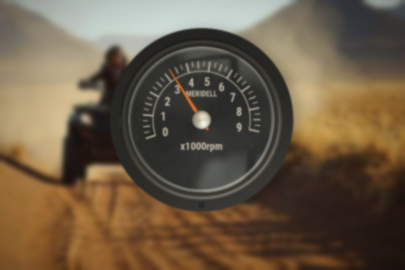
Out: 3250,rpm
